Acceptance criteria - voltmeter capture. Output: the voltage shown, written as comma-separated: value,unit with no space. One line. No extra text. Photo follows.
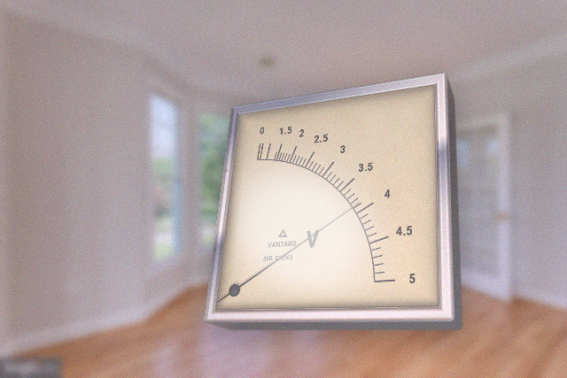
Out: 3.9,V
